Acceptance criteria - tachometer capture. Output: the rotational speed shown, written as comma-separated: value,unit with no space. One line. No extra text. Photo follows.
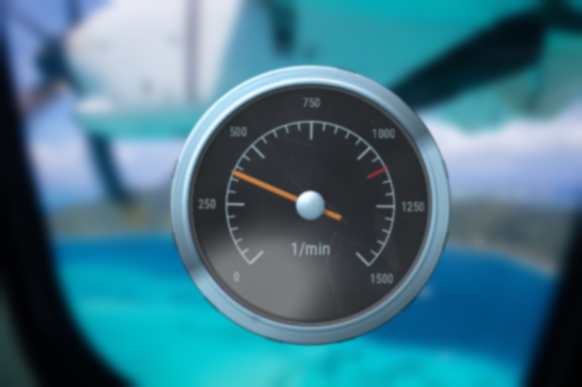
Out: 375,rpm
